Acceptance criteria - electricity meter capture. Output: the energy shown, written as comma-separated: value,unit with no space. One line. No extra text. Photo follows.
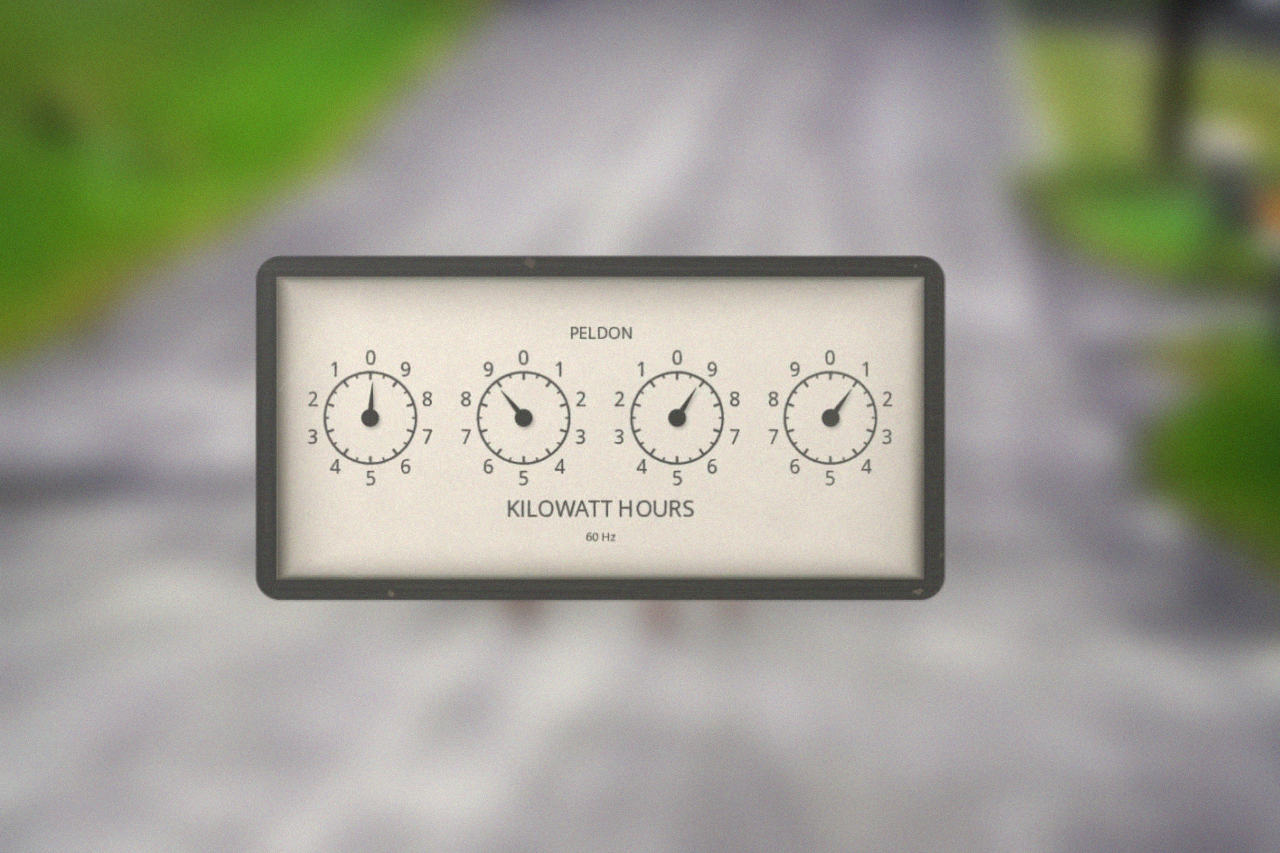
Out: 9891,kWh
